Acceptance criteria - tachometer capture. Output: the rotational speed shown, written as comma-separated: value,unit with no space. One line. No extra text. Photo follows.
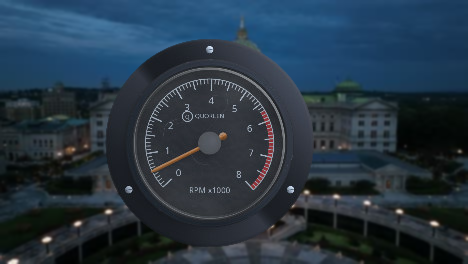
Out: 500,rpm
